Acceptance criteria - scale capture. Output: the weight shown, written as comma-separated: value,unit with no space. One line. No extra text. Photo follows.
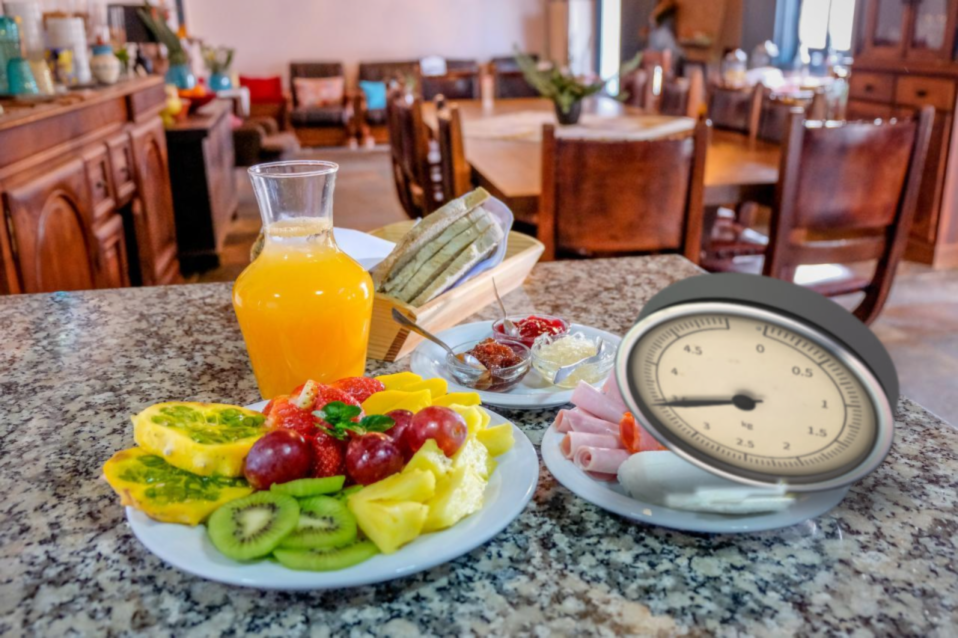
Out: 3.5,kg
